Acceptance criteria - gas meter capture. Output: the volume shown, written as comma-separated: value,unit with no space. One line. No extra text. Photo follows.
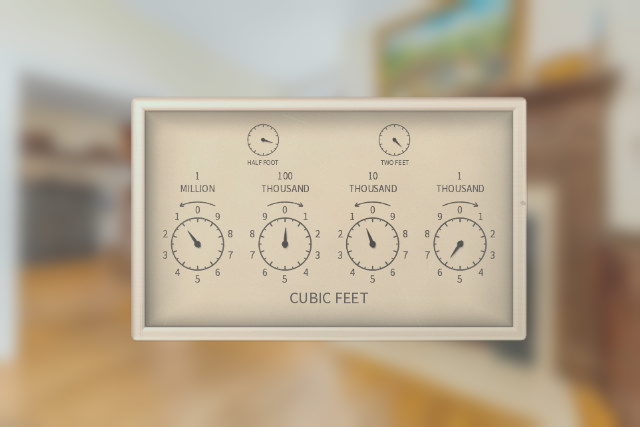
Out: 100600,ft³
